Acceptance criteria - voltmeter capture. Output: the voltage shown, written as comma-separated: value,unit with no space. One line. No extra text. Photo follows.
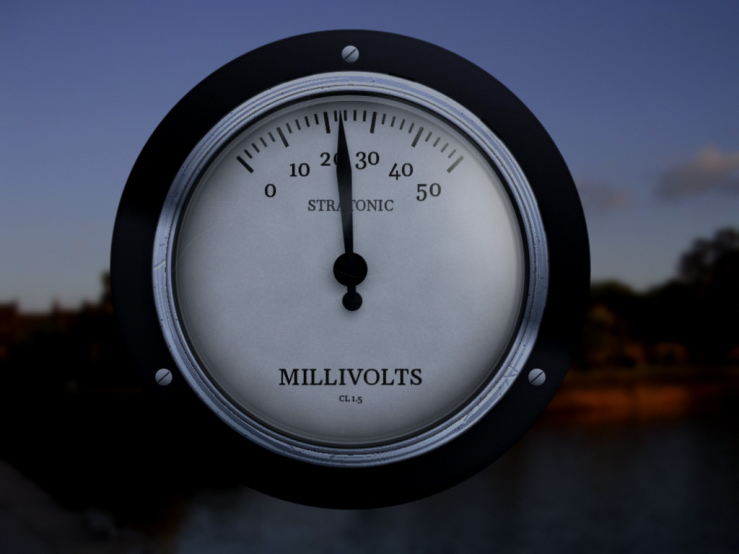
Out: 23,mV
